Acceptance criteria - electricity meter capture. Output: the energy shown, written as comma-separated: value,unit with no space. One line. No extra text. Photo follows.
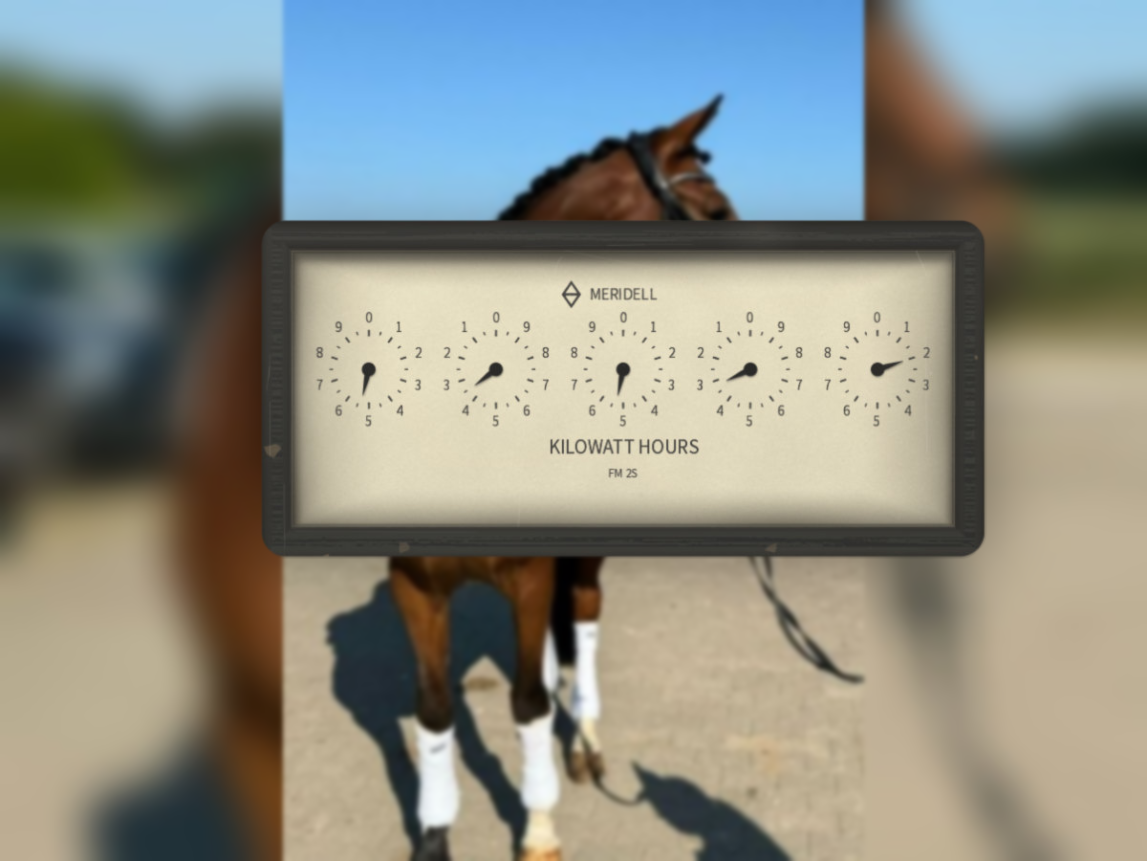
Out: 53532,kWh
